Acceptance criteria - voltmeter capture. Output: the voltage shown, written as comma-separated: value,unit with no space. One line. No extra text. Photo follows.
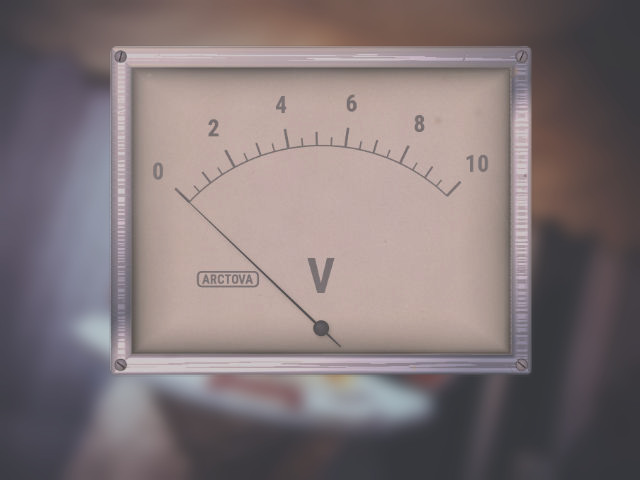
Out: 0,V
